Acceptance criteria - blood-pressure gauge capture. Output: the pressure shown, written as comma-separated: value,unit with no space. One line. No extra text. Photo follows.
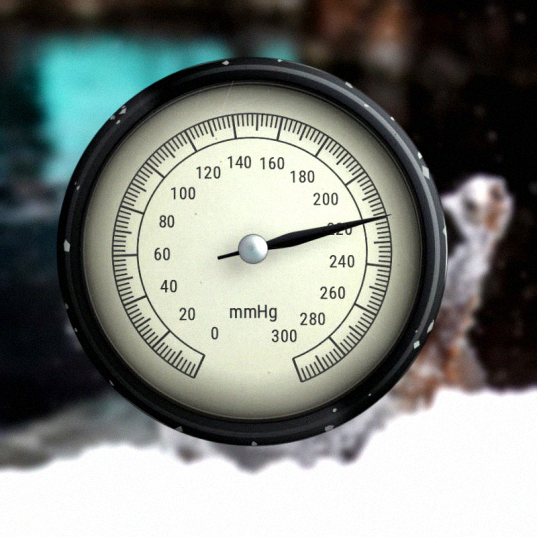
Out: 220,mmHg
